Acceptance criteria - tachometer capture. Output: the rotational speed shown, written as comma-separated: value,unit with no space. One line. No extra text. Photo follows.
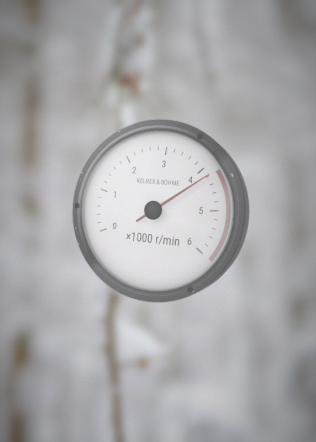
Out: 4200,rpm
